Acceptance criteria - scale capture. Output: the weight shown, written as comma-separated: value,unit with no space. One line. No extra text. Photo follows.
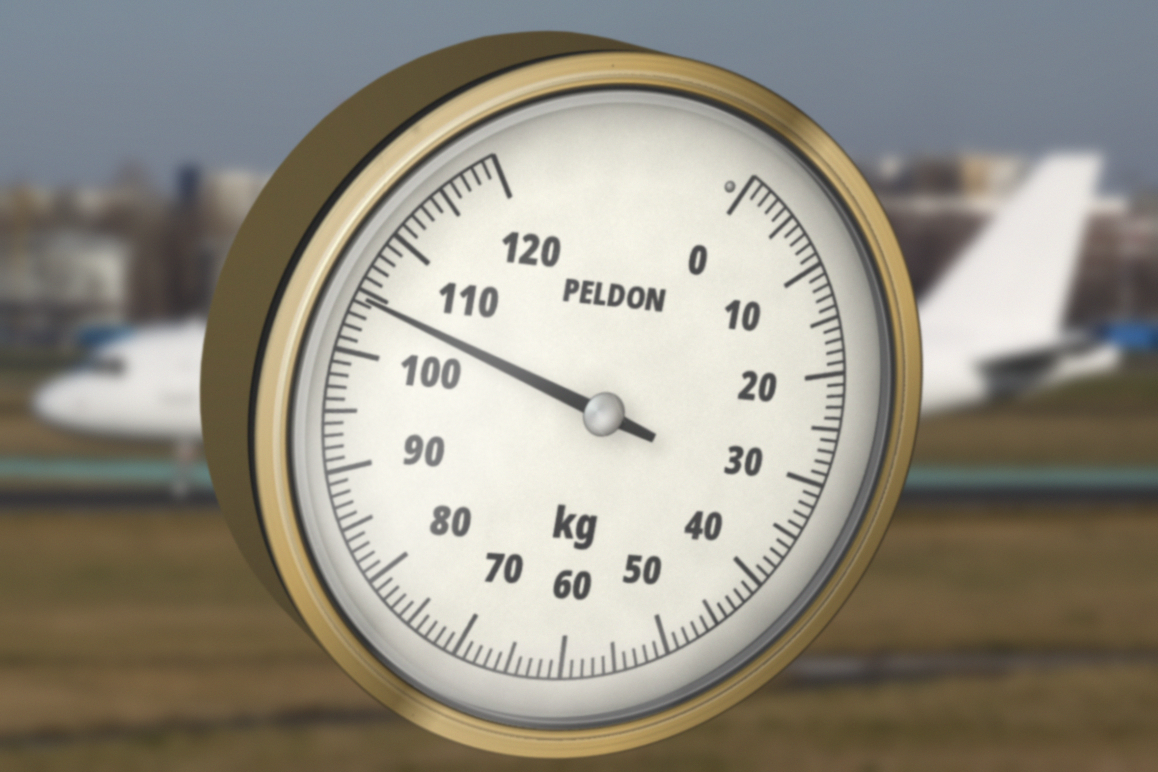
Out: 104.5,kg
